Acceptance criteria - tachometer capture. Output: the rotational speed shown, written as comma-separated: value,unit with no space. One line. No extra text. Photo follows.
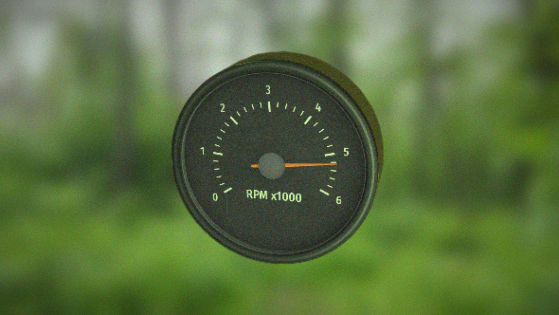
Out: 5200,rpm
